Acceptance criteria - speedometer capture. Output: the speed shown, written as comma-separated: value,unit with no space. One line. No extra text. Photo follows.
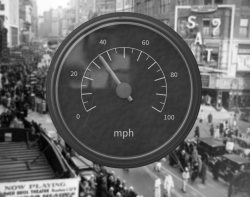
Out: 35,mph
